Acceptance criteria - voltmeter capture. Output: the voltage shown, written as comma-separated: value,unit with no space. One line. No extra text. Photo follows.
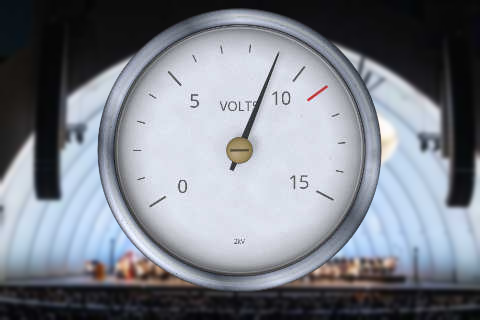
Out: 9,V
